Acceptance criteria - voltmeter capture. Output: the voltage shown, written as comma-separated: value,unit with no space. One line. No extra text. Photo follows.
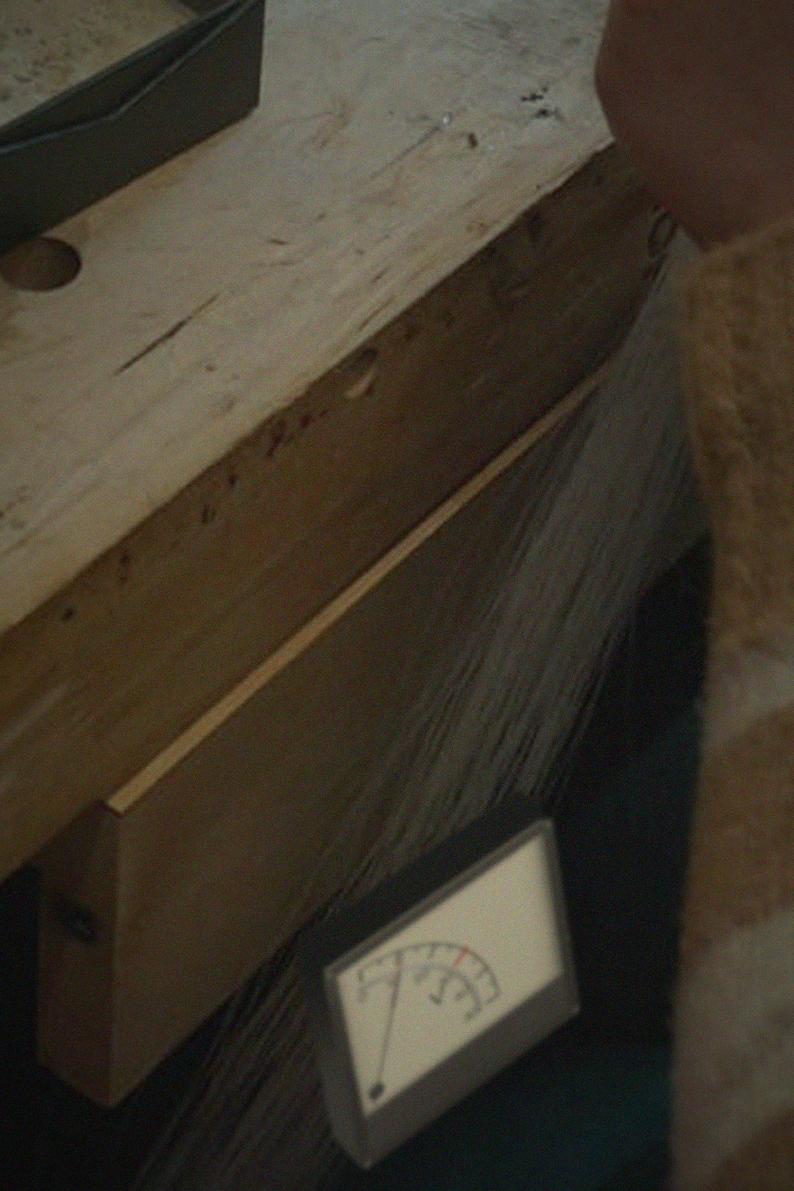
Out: 10,V
